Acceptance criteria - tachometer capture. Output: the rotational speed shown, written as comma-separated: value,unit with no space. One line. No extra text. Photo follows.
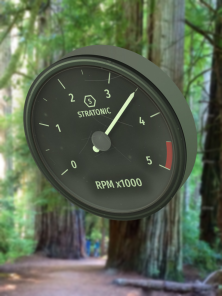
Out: 3500,rpm
